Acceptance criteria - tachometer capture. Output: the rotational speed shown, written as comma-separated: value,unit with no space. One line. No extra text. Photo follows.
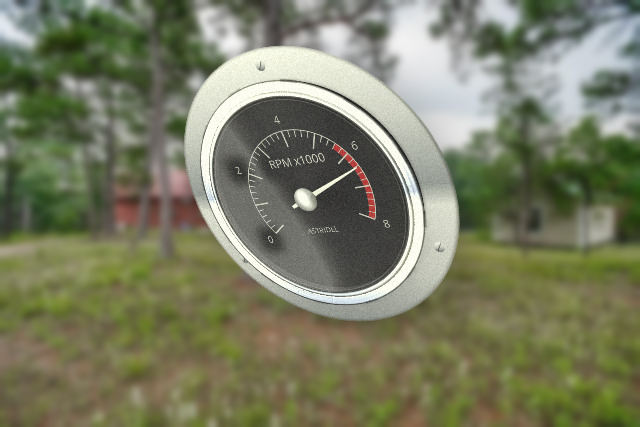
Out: 6400,rpm
